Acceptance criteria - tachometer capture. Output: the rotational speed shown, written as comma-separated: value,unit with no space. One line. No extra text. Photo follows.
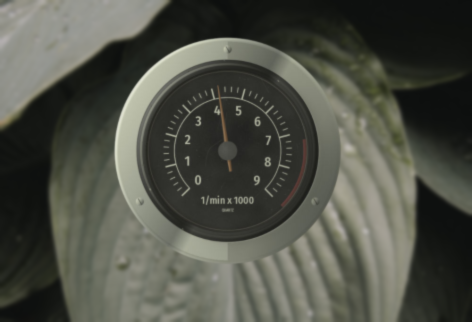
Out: 4200,rpm
